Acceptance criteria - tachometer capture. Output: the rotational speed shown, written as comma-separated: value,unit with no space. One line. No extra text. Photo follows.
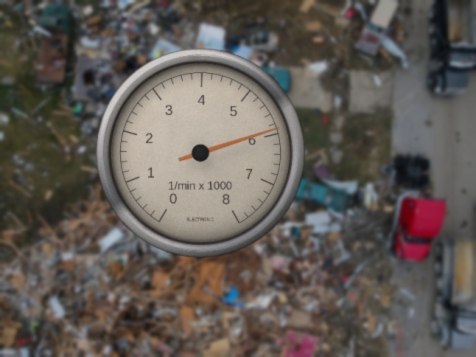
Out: 5900,rpm
